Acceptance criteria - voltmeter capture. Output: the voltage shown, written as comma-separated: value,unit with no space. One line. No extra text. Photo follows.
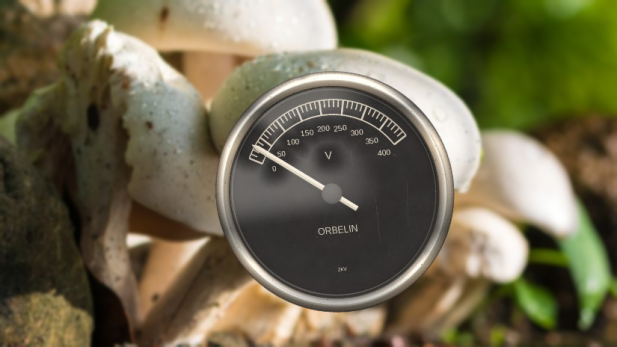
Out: 30,V
